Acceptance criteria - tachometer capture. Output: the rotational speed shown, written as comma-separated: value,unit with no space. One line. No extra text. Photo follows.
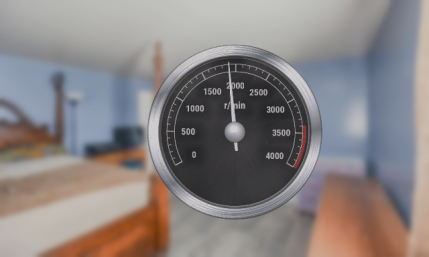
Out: 1900,rpm
